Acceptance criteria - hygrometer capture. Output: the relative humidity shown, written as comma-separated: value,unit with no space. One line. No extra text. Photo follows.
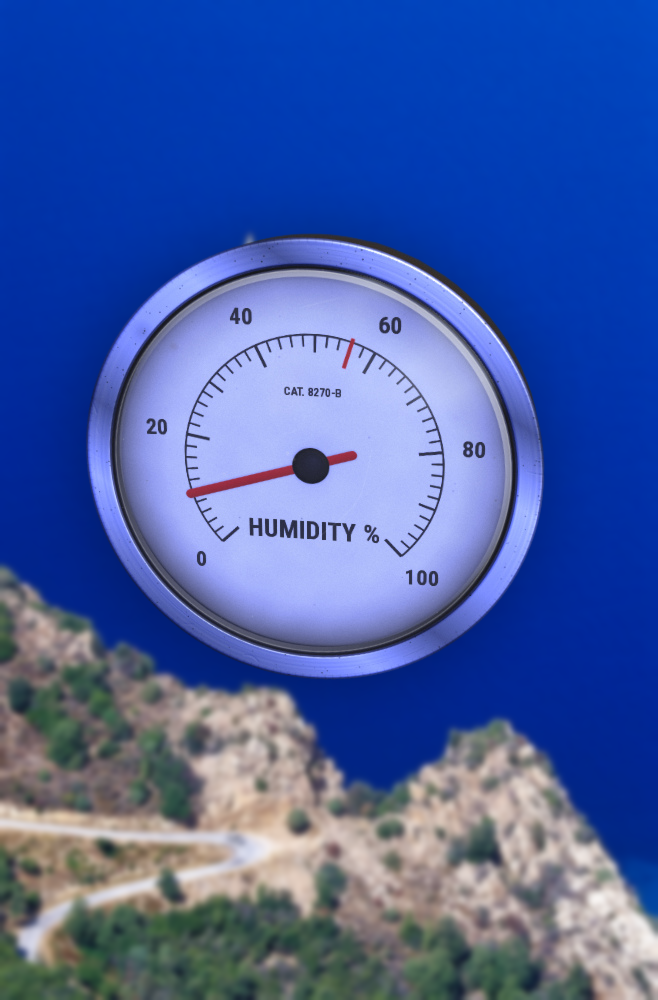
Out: 10,%
